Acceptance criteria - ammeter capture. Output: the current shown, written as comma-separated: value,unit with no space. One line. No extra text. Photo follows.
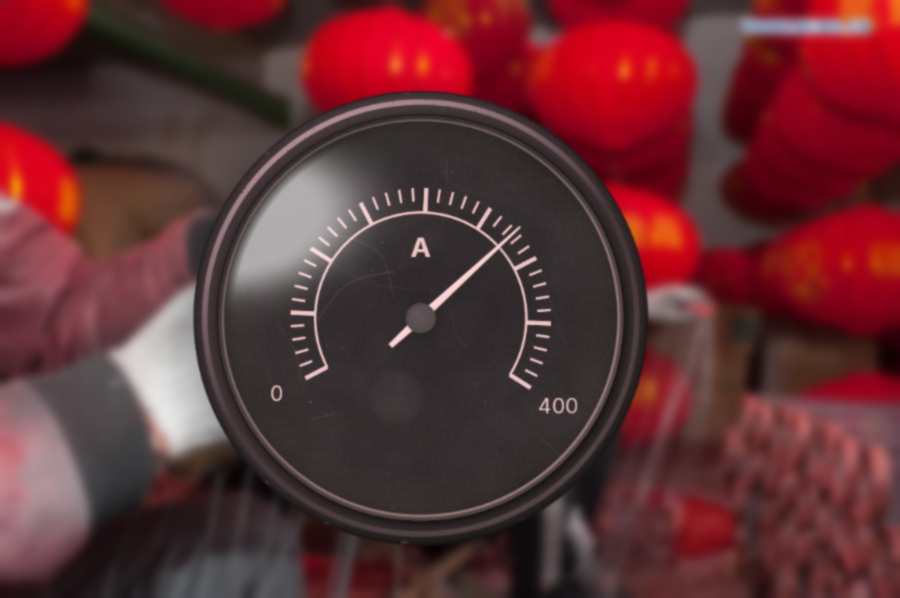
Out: 275,A
